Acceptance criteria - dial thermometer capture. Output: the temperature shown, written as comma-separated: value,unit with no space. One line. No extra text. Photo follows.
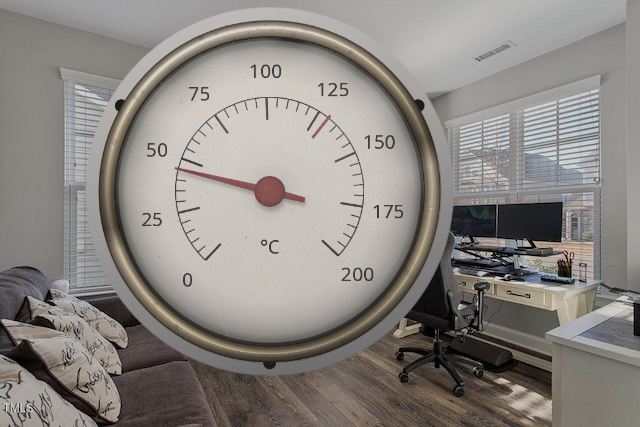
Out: 45,°C
